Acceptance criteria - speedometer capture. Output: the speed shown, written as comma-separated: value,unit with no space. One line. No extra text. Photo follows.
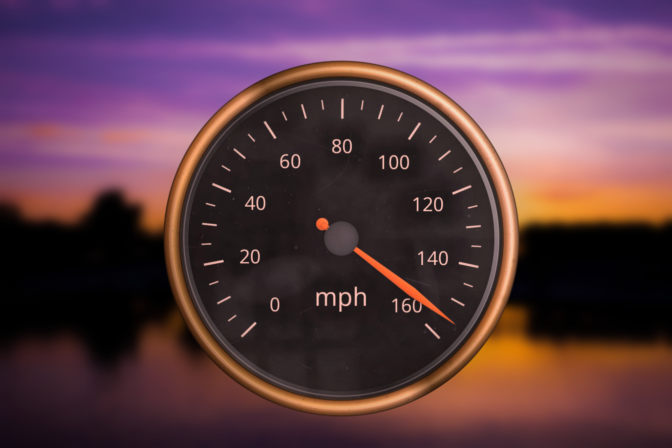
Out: 155,mph
